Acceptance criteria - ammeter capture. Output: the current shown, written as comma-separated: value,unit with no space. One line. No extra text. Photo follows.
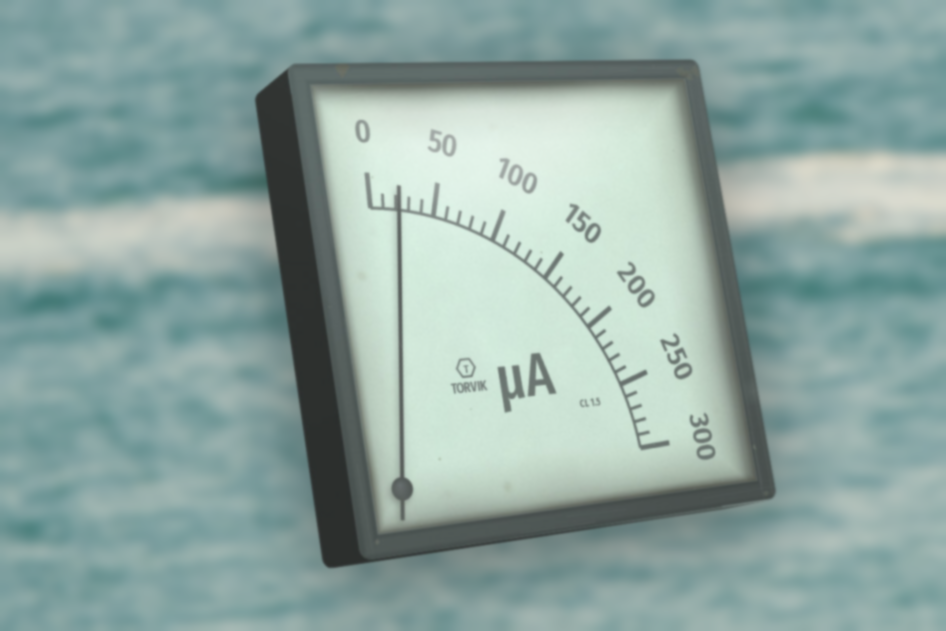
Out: 20,µA
